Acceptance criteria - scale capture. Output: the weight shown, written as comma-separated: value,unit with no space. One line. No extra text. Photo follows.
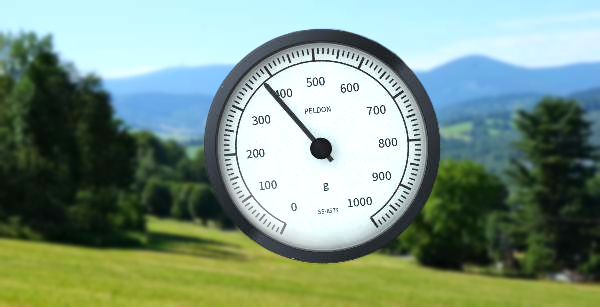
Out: 380,g
